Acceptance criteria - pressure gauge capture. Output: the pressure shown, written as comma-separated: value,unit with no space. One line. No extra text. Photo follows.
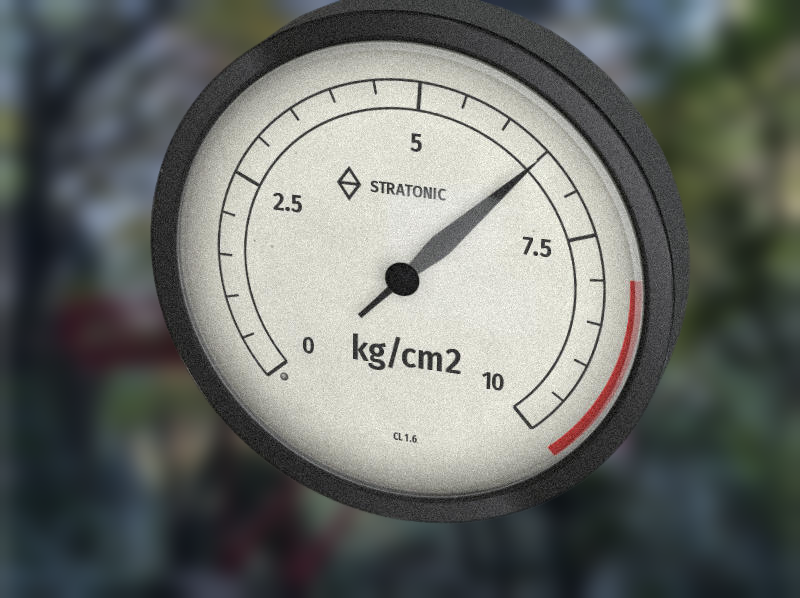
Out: 6.5,kg/cm²
